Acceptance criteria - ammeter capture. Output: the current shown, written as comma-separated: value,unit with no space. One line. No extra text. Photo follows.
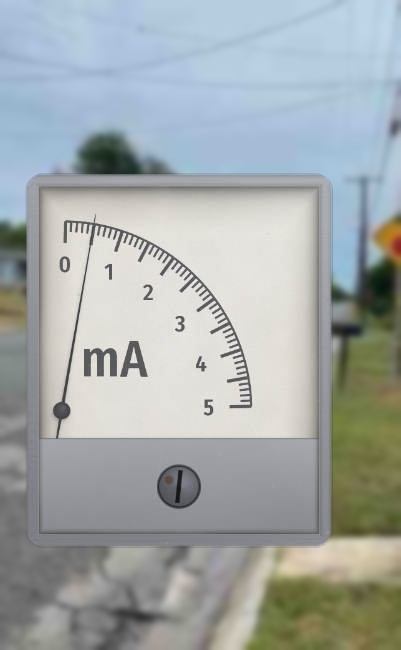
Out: 0.5,mA
